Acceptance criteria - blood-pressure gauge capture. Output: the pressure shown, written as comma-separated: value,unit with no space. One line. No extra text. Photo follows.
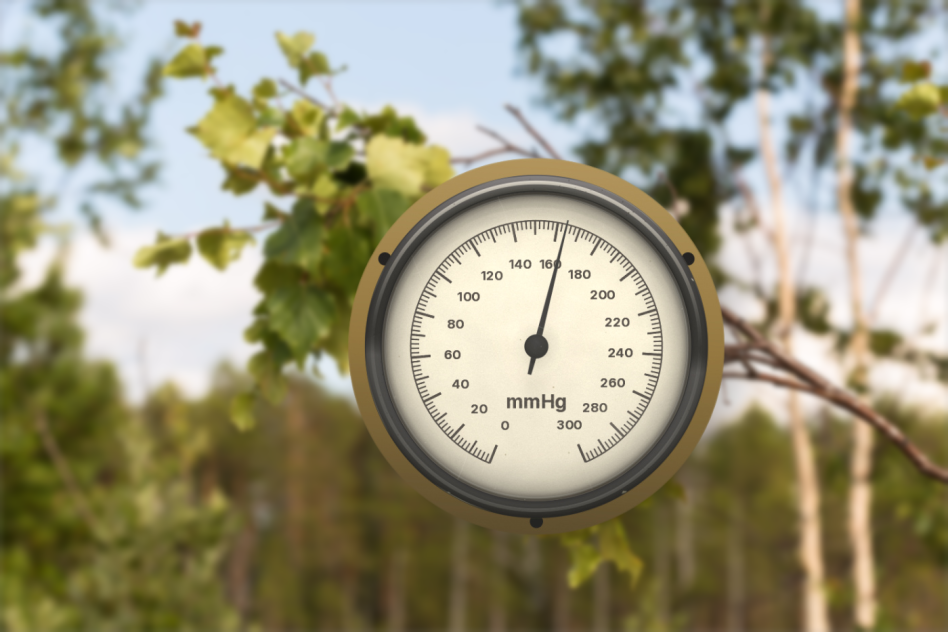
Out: 164,mmHg
